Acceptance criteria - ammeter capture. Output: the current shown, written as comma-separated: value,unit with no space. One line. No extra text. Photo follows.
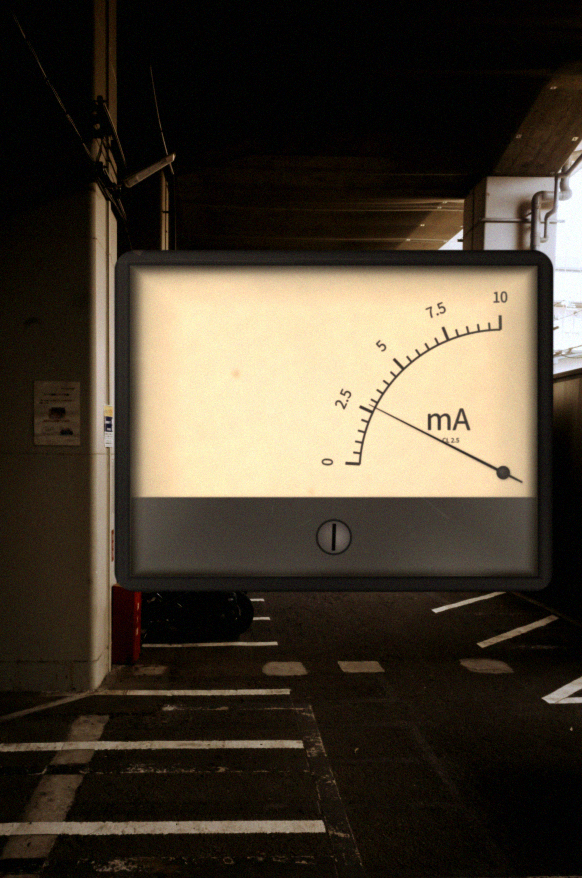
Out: 2.75,mA
